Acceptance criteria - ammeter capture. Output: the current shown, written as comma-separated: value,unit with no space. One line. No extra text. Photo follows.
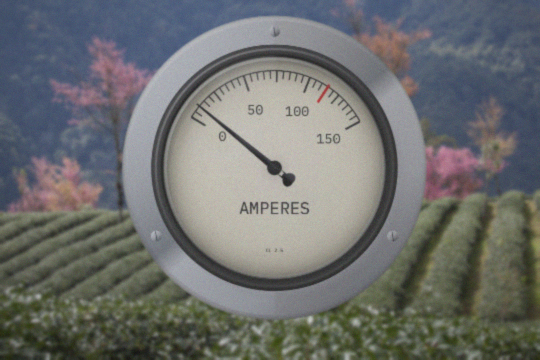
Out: 10,A
